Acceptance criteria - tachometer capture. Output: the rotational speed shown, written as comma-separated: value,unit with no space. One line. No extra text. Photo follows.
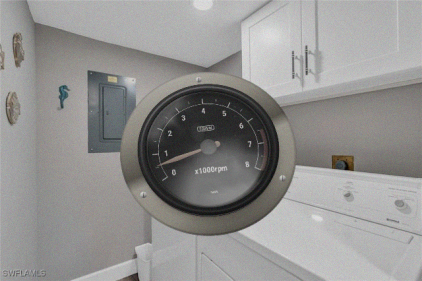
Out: 500,rpm
